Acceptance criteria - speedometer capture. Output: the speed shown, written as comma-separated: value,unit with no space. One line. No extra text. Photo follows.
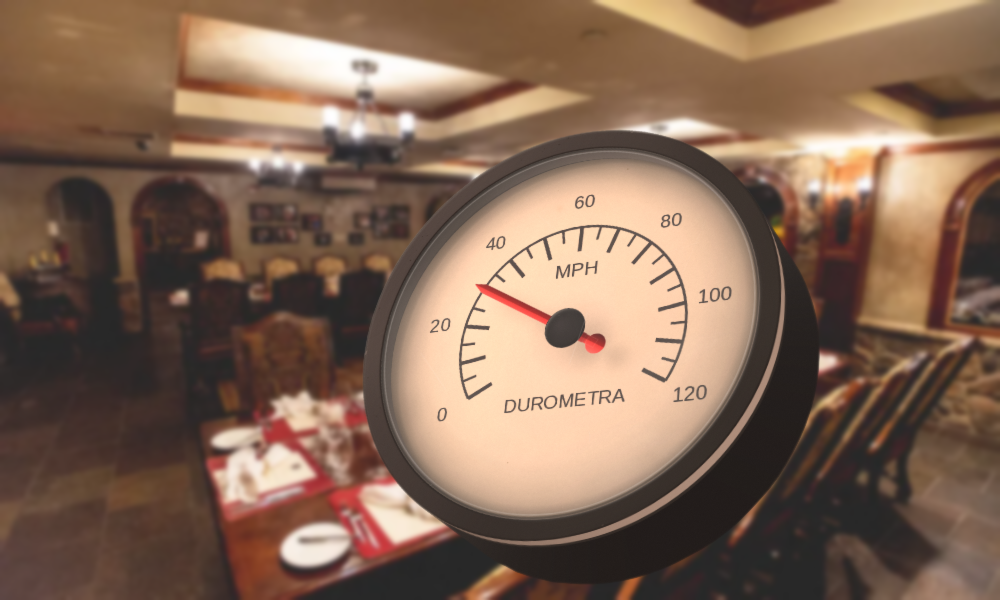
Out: 30,mph
